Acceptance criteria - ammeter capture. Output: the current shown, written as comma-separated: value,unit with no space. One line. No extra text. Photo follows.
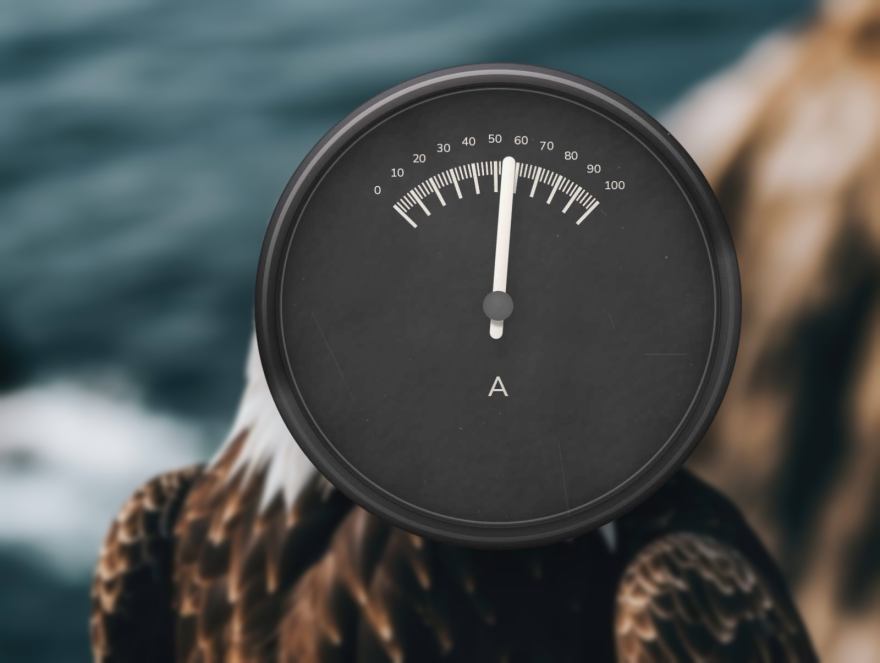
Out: 56,A
